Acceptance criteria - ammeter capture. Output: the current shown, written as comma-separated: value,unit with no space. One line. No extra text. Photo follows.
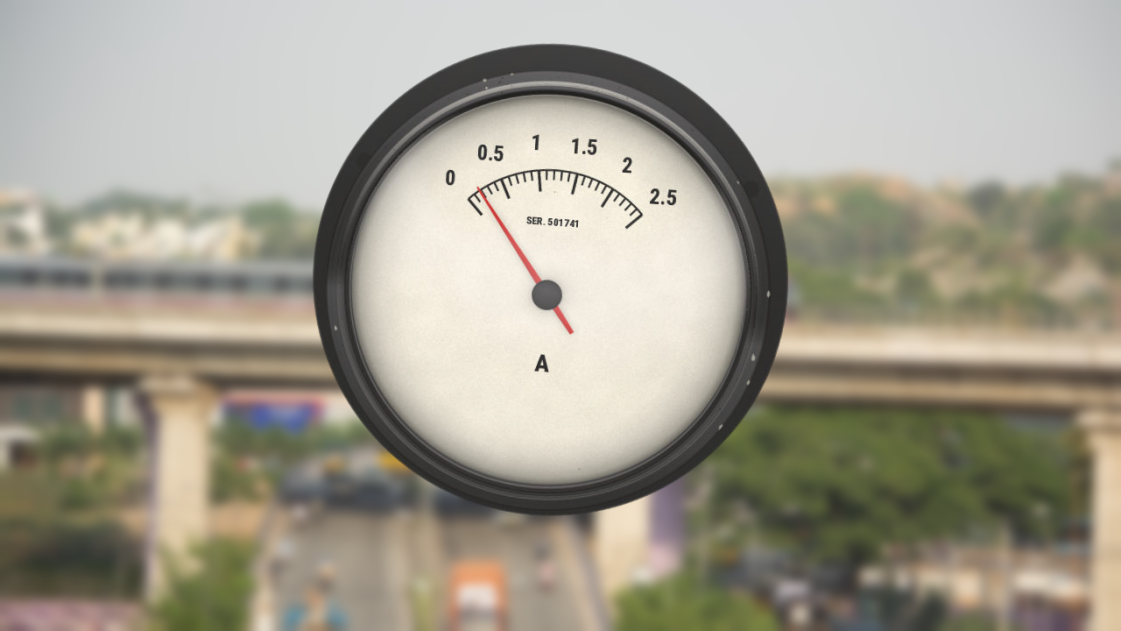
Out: 0.2,A
